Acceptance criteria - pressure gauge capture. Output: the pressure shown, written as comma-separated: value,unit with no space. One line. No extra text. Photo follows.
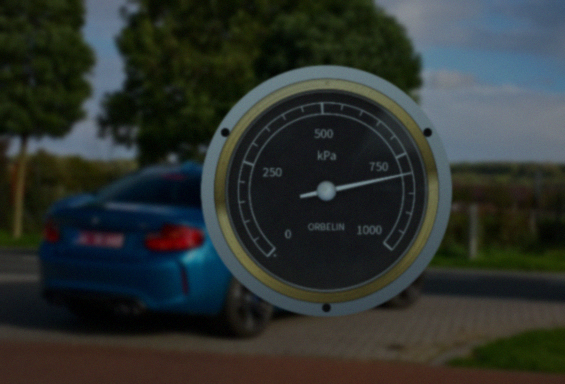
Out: 800,kPa
